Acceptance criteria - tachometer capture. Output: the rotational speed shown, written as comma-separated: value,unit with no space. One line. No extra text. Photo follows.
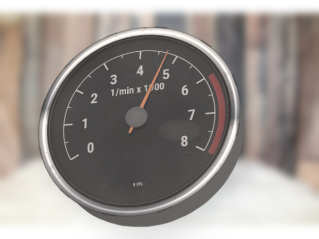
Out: 4750,rpm
